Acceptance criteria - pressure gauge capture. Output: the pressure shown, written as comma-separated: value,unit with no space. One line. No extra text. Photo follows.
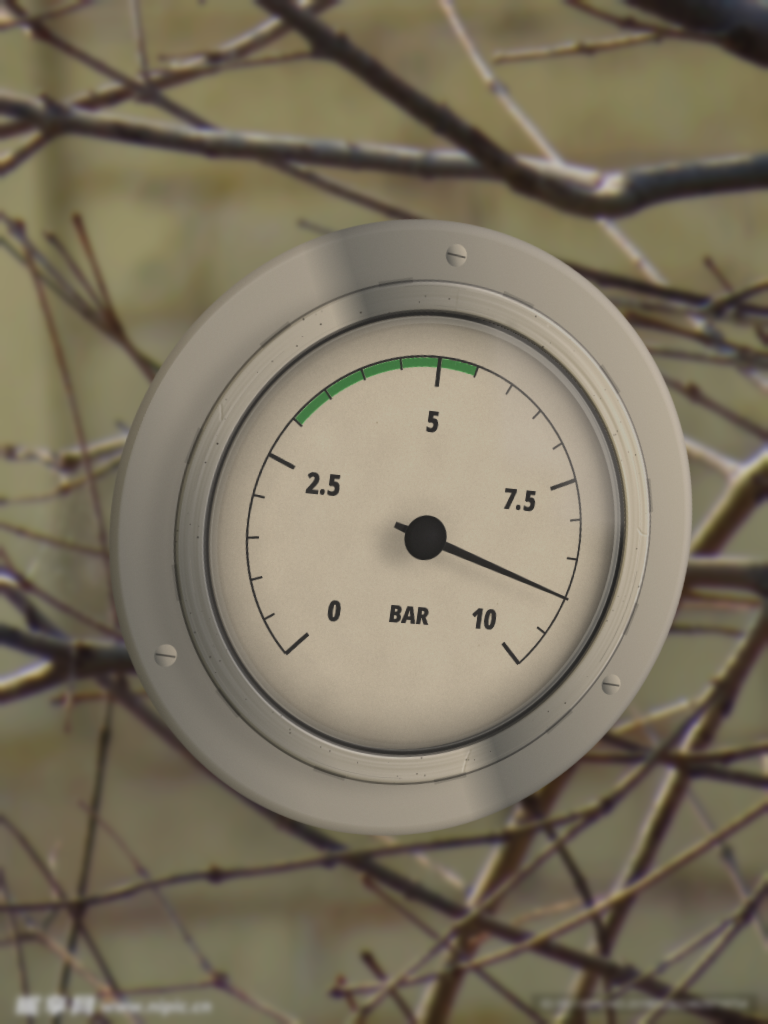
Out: 9,bar
